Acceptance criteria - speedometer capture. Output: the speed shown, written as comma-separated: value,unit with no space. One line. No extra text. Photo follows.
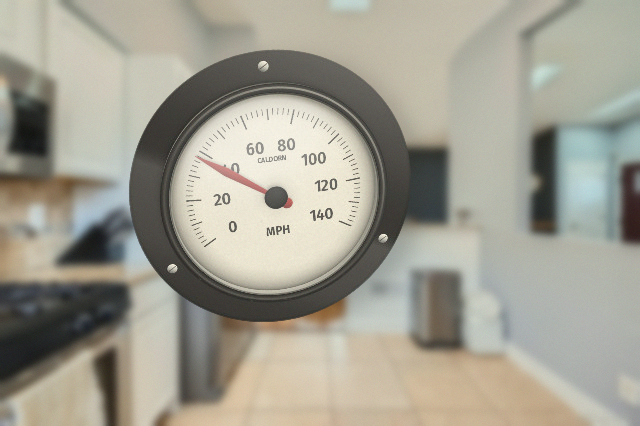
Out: 38,mph
